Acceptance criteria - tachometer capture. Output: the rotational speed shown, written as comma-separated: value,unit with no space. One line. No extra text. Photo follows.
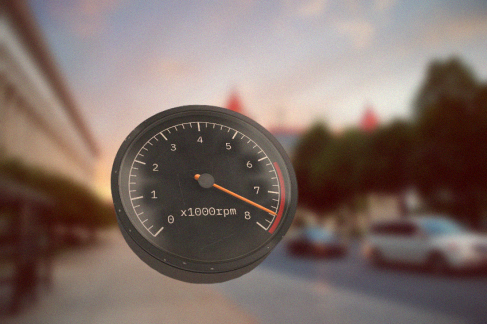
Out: 7600,rpm
